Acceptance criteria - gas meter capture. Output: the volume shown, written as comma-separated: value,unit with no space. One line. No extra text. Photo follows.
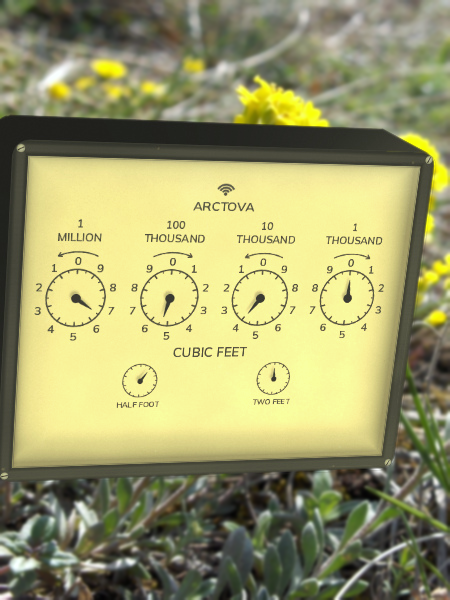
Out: 654000,ft³
